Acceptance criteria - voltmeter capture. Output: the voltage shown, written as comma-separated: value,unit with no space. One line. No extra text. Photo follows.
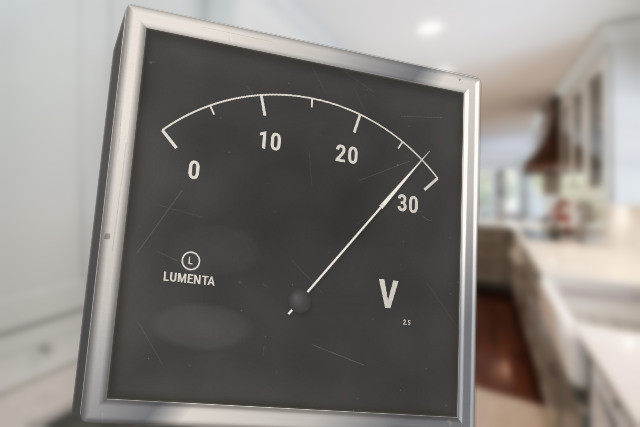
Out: 27.5,V
